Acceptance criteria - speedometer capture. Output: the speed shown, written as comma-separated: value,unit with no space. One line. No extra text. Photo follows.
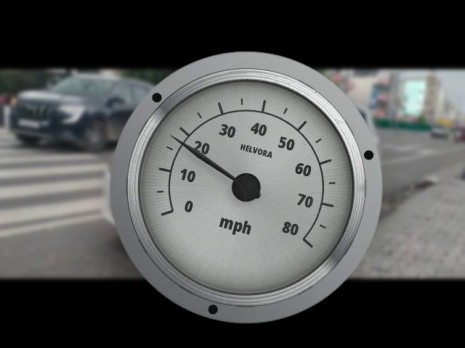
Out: 17.5,mph
